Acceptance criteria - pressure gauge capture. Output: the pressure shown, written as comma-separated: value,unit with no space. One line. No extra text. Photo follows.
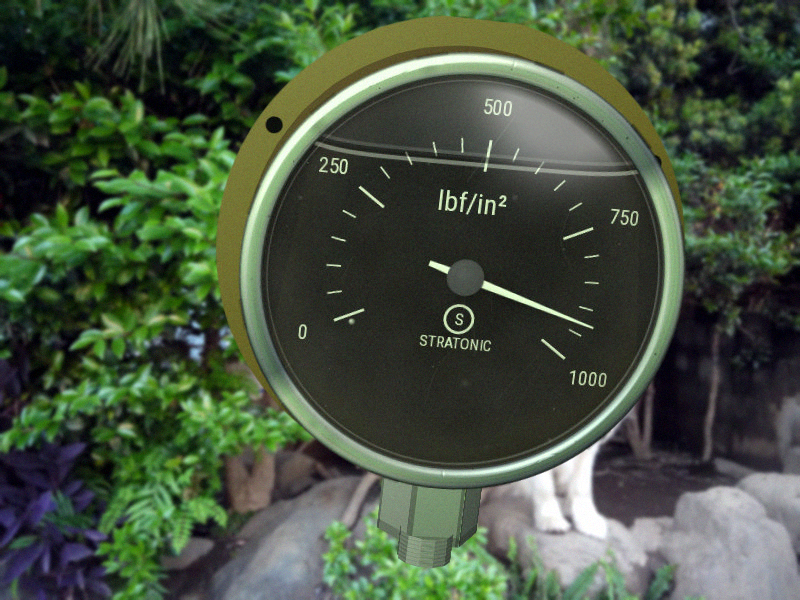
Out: 925,psi
